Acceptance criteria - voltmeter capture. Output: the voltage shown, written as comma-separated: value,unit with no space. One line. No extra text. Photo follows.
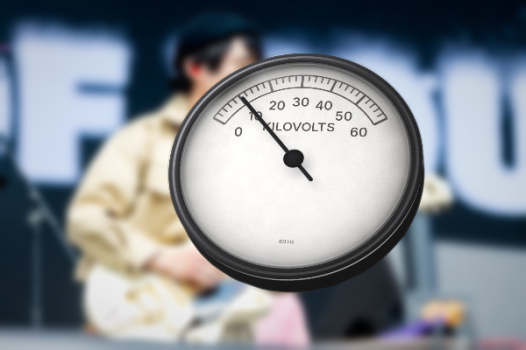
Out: 10,kV
